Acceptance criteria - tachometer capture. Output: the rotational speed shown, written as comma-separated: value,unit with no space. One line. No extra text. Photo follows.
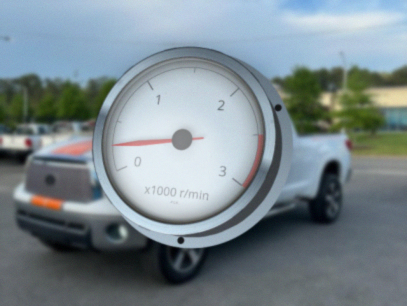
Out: 250,rpm
